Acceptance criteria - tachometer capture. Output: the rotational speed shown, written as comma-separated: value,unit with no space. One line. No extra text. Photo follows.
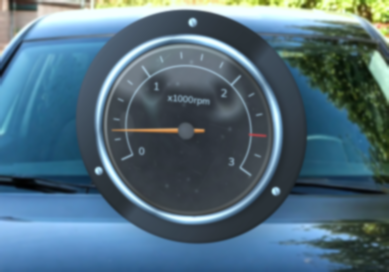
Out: 300,rpm
